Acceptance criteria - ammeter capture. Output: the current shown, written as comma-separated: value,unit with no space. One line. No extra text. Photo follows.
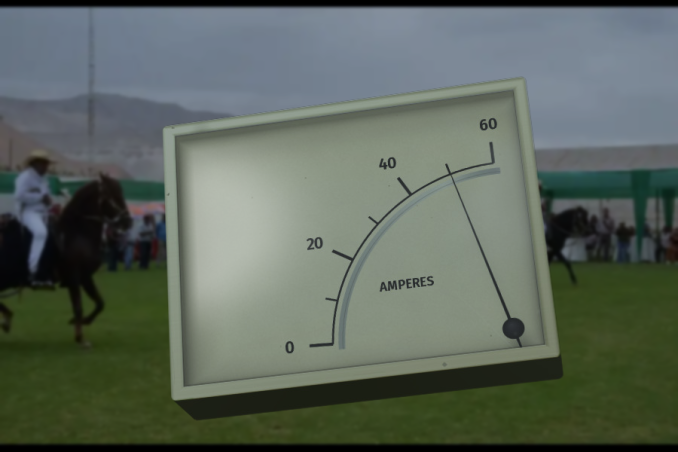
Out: 50,A
